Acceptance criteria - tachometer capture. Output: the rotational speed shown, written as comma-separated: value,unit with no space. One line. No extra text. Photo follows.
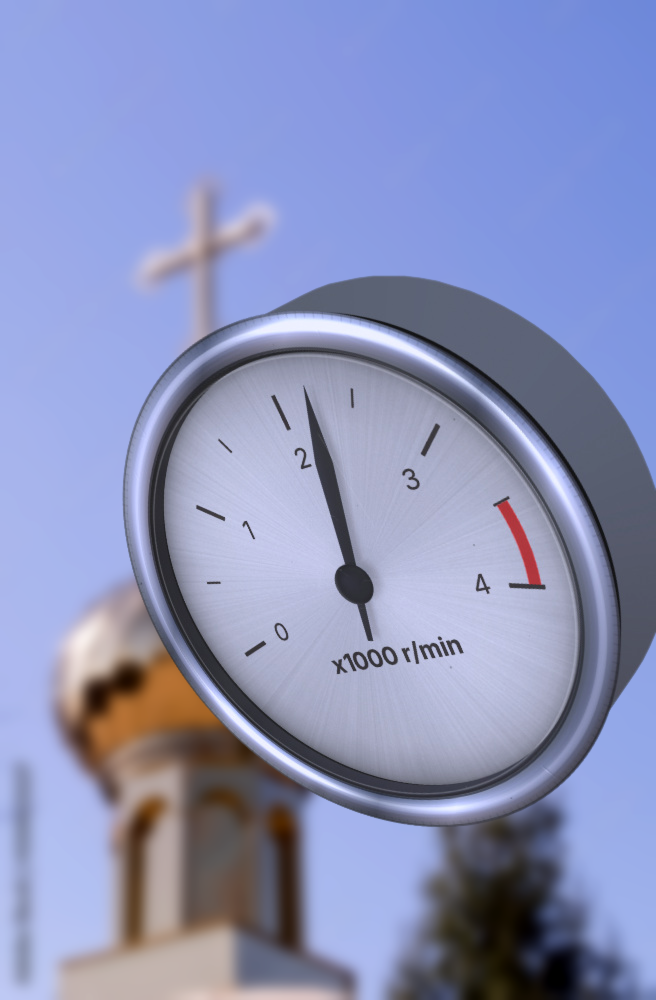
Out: 2250,rpm
